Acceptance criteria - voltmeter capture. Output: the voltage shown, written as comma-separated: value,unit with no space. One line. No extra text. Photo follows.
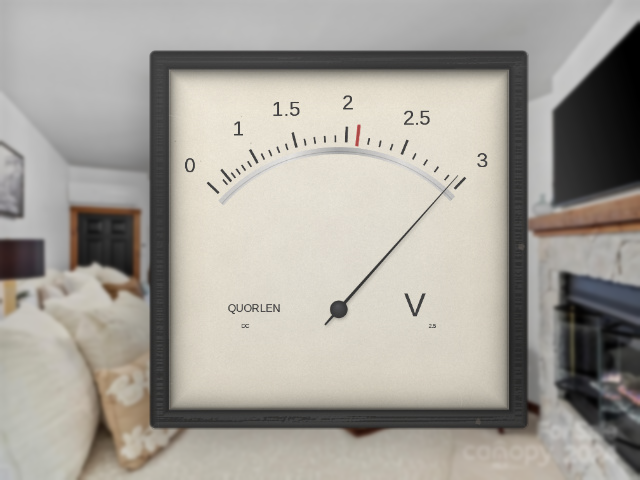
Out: 2.95,V
